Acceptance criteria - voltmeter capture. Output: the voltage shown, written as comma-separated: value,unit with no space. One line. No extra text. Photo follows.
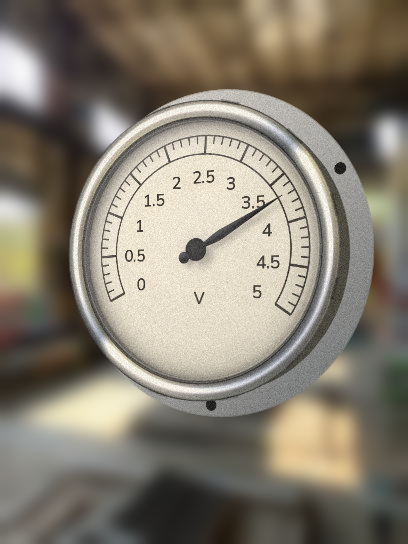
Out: 3.7,V
